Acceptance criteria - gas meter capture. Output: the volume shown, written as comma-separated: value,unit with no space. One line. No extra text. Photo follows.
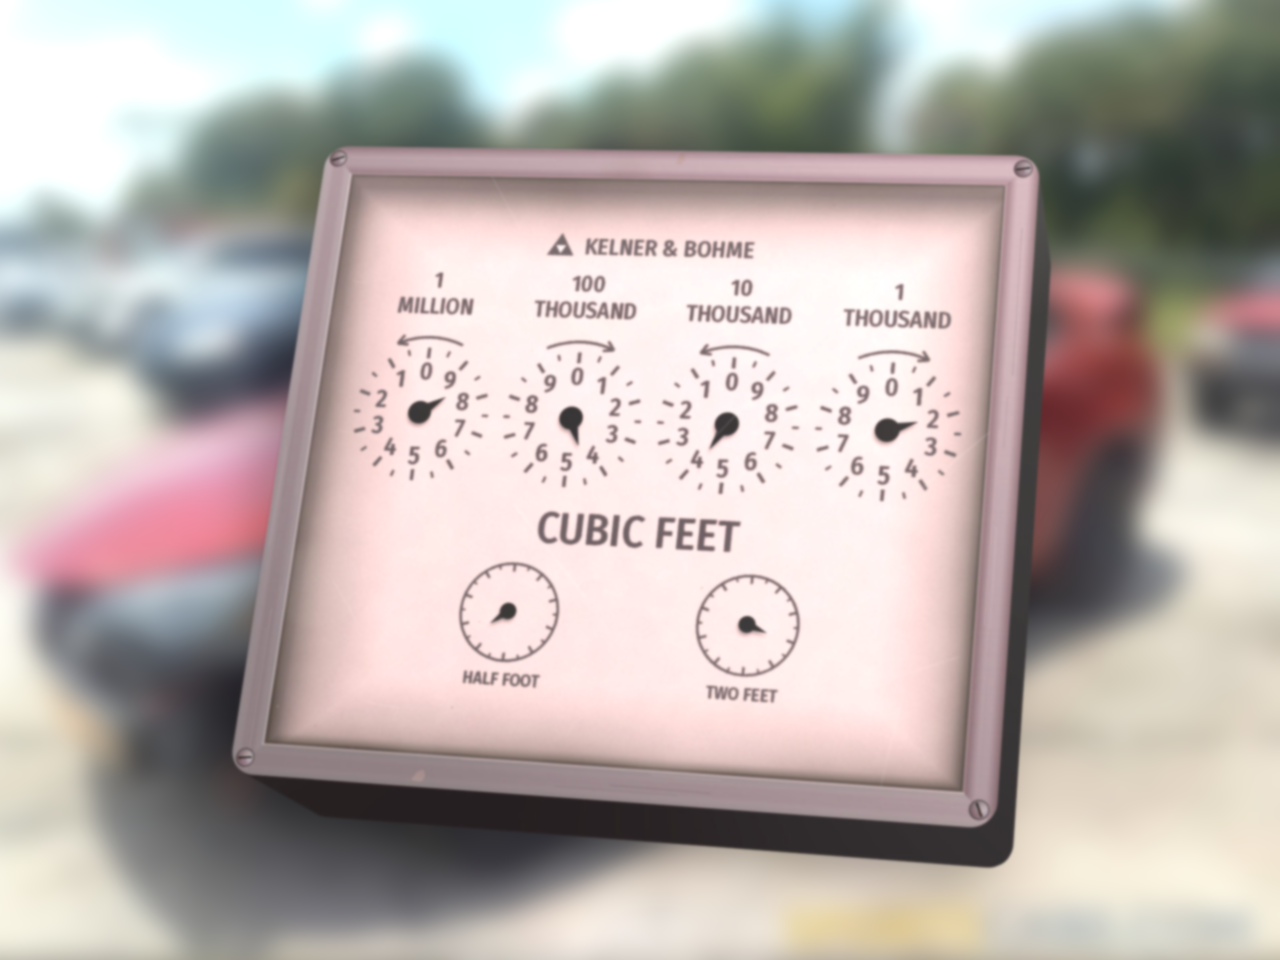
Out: 844200,ft³
